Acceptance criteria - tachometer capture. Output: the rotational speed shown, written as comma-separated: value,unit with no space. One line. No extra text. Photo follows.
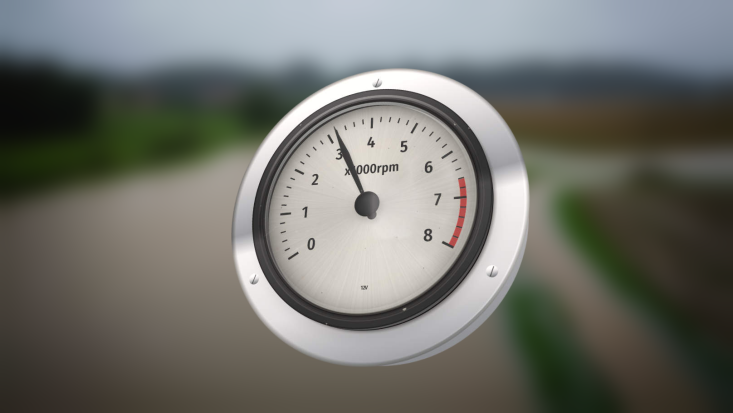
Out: 3200,rpm
